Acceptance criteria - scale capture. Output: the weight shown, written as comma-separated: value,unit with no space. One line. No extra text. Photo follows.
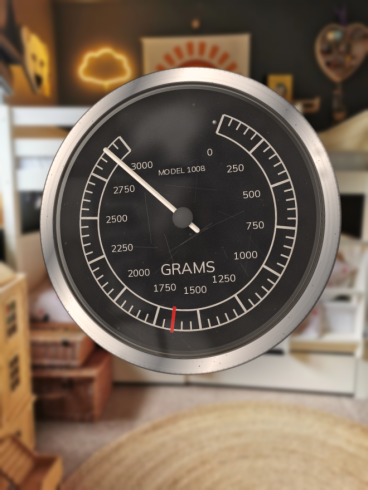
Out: 2900,g
